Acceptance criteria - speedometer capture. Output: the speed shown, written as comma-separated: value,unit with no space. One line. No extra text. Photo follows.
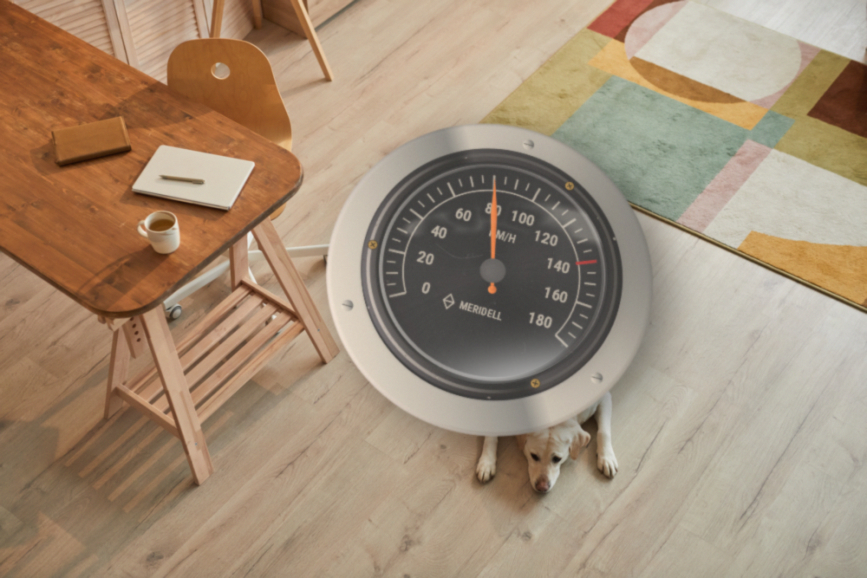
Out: 80,km/h
